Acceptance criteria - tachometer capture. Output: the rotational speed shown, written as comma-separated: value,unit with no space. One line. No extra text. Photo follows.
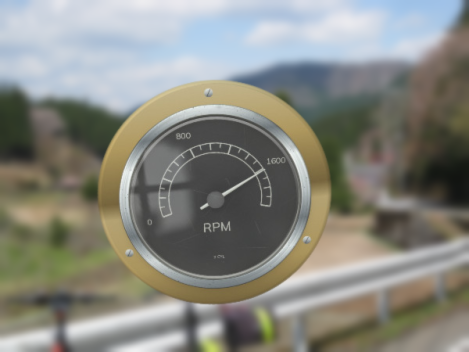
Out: 1600,rpm
